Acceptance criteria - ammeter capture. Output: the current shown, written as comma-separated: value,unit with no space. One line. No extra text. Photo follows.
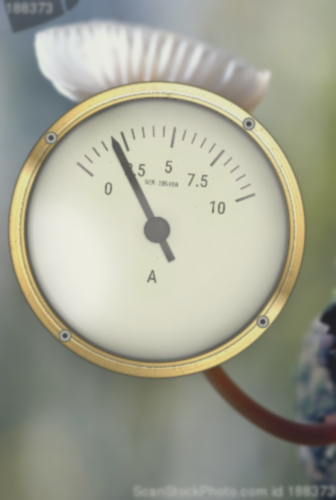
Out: 2,A
